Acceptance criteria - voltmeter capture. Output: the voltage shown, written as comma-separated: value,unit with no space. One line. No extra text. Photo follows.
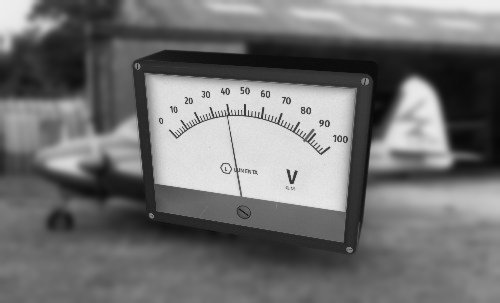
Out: 40,V
